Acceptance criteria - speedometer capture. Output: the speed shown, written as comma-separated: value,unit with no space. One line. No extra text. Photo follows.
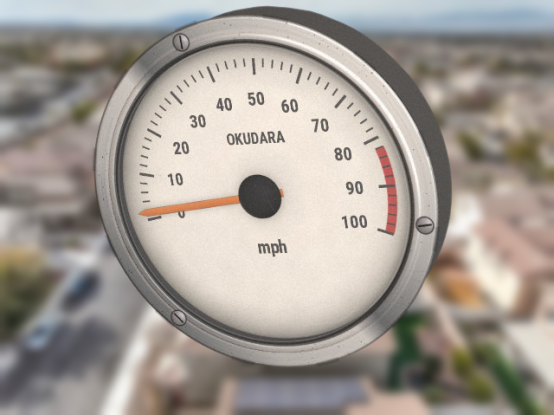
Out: 2,mph
